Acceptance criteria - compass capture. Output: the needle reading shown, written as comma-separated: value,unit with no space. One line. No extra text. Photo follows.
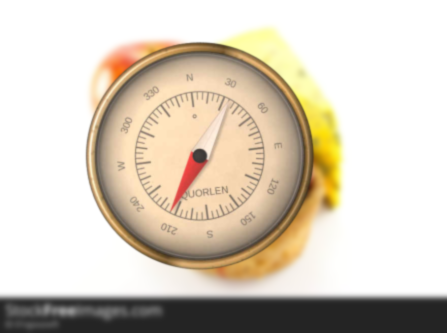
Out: 215,°
